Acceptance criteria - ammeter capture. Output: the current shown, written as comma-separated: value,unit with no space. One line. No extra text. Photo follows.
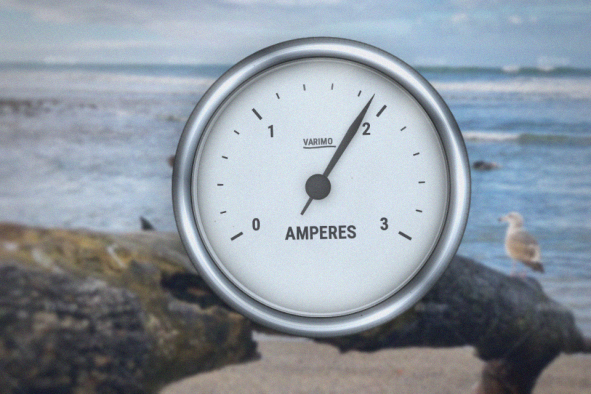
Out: 1.9,A
